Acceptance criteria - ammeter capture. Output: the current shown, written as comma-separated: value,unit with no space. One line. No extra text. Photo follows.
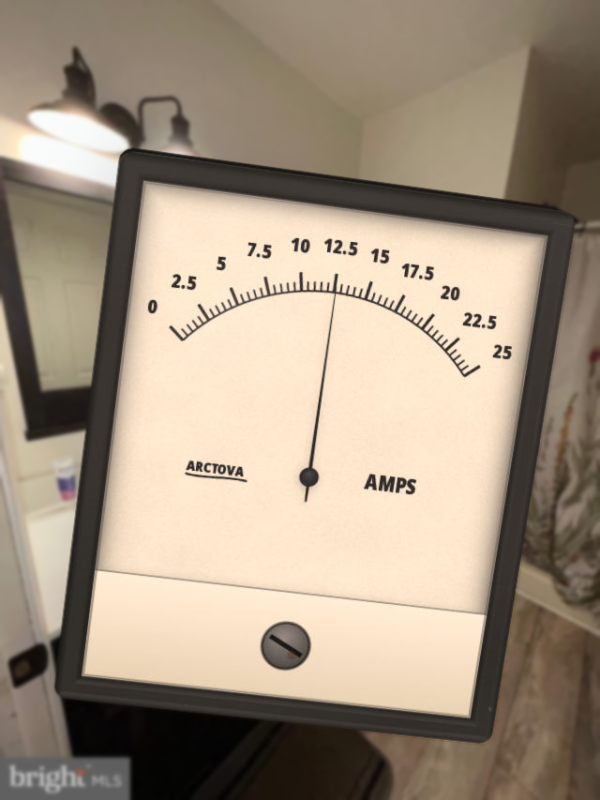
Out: 12.5,A
